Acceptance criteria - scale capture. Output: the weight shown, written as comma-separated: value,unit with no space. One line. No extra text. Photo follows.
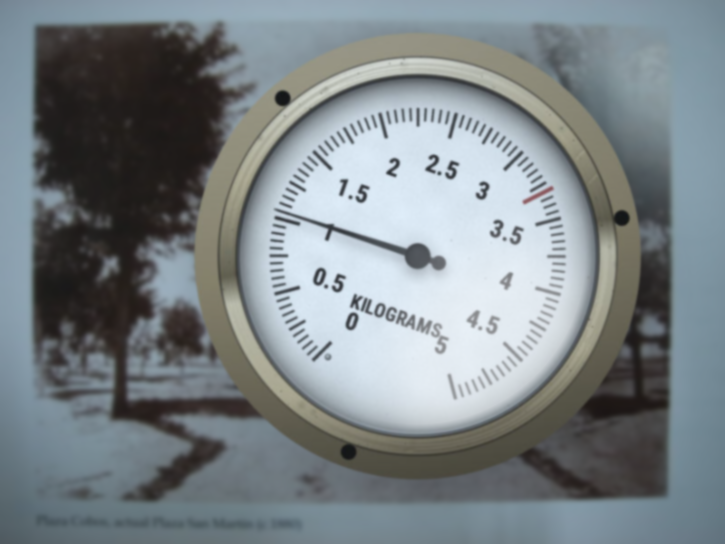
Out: 1.05,kg
